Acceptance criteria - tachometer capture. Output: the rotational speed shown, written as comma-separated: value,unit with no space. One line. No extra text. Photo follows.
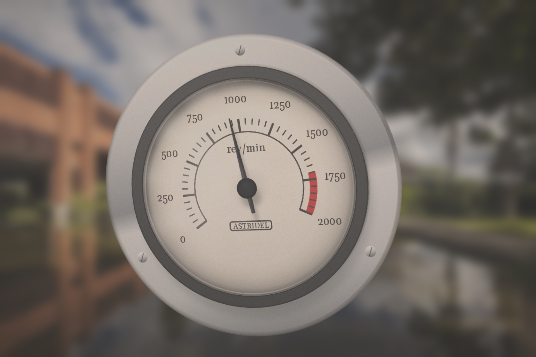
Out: 950,rpm
